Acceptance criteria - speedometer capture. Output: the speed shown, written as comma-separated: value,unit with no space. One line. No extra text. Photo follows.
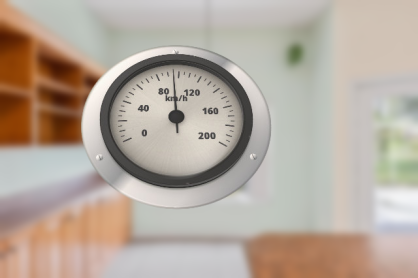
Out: 95,km/h
